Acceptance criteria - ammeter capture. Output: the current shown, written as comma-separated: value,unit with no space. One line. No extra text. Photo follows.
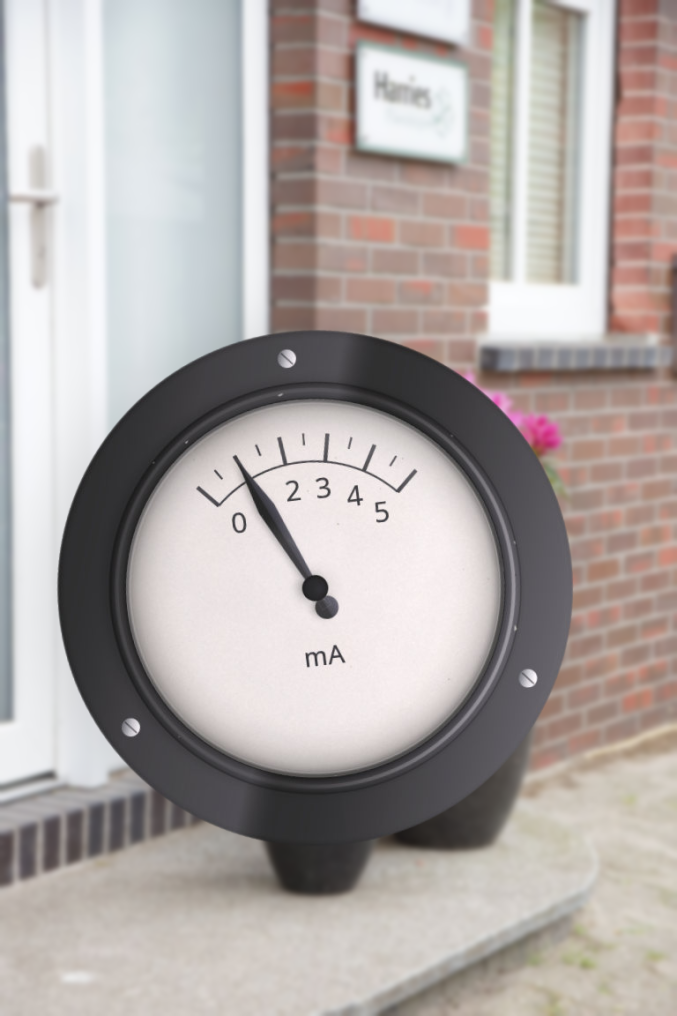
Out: 1,mA
